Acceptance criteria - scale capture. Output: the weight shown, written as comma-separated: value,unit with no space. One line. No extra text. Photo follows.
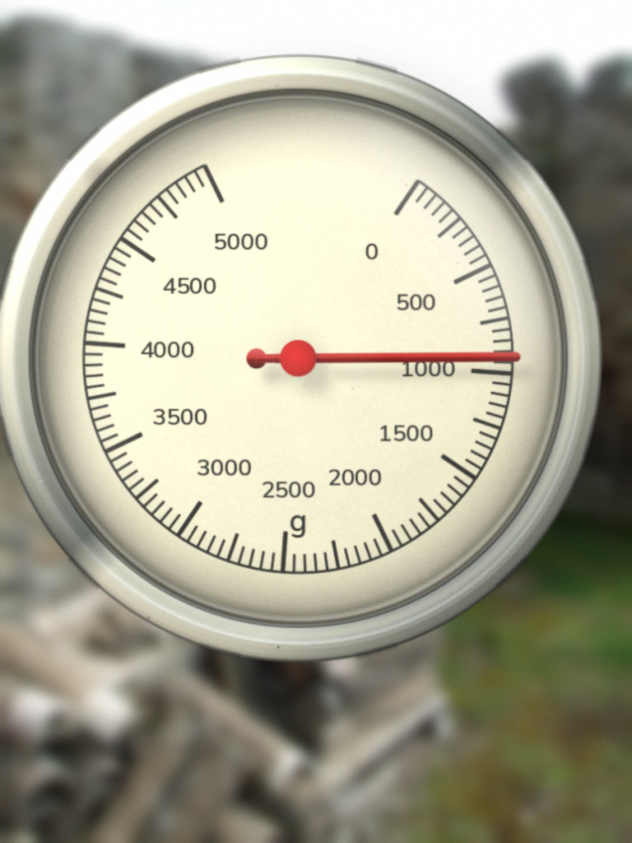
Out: 925,g
